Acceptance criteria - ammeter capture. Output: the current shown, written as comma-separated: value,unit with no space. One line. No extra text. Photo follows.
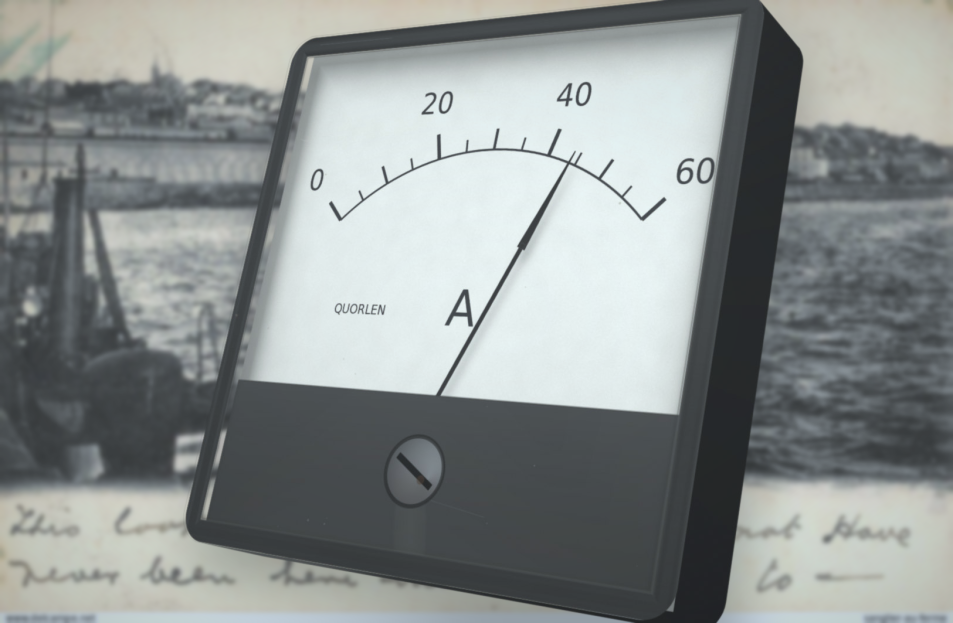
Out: 45,A
